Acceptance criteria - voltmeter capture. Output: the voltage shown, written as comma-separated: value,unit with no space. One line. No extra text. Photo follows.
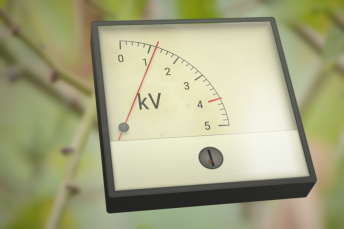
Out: 1.2,kV
